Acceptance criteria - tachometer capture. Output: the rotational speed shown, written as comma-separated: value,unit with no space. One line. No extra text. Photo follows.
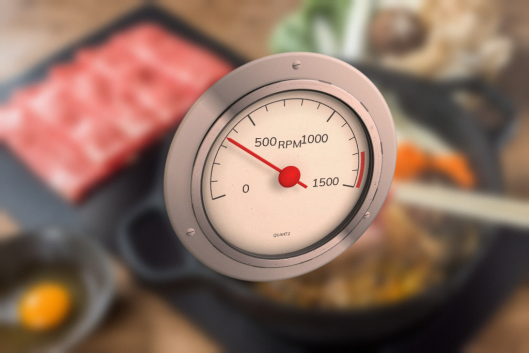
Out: 350,rpm
